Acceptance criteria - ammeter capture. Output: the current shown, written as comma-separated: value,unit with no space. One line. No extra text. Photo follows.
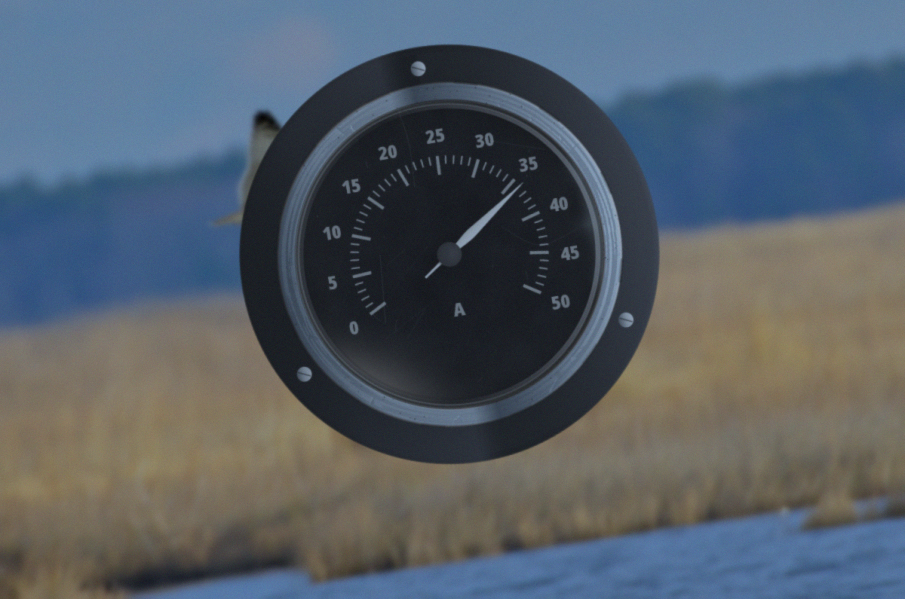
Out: 36,A
